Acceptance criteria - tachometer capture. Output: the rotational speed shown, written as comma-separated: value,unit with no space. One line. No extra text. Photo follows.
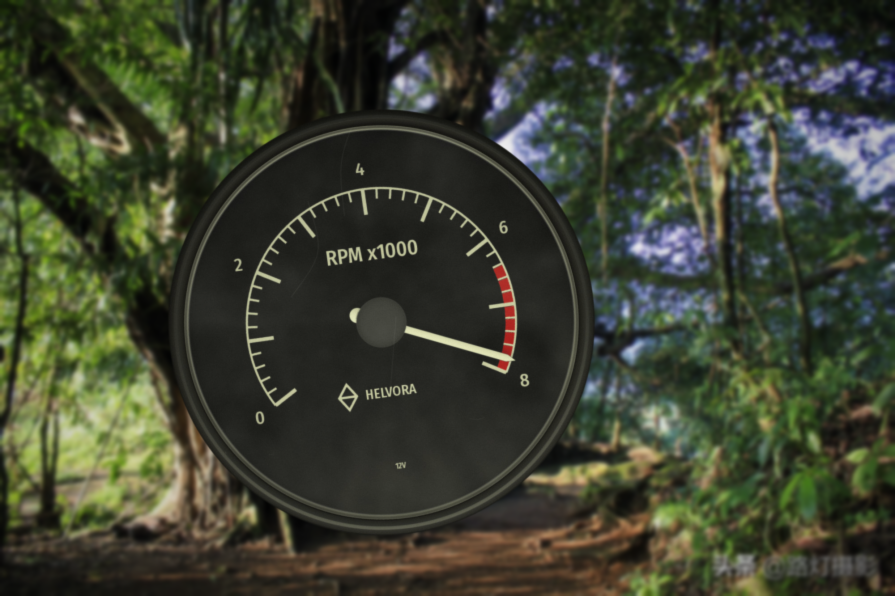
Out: 7800,rpm
